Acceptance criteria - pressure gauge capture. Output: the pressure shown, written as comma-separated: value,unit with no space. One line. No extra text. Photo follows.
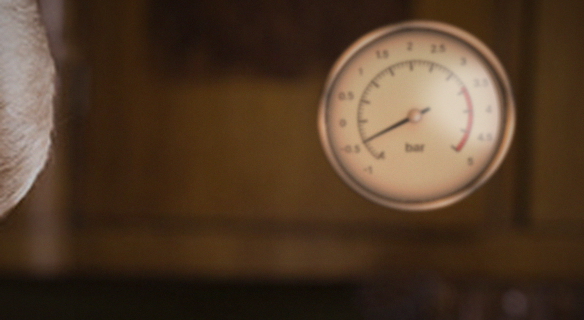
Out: -0.5,bar
